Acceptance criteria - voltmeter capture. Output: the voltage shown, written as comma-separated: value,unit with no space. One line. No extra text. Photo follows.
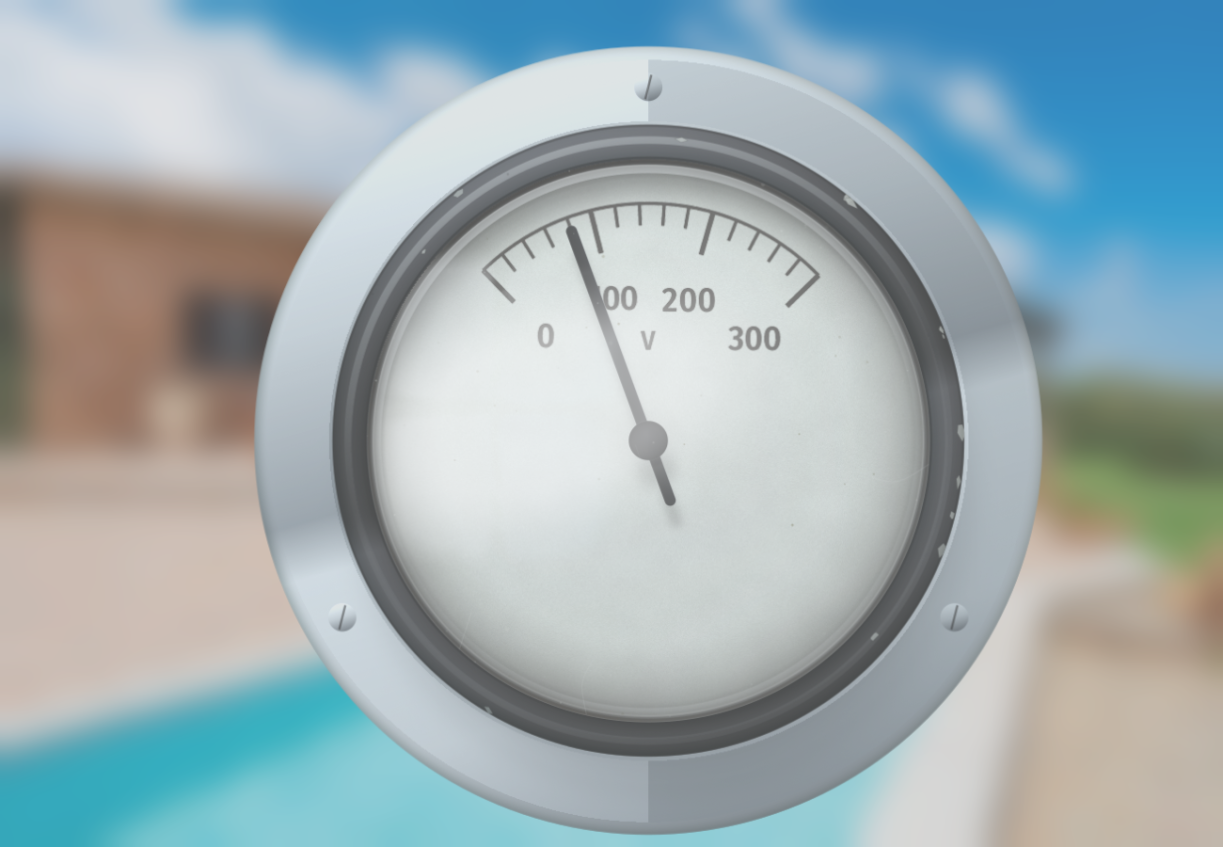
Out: 80,V
